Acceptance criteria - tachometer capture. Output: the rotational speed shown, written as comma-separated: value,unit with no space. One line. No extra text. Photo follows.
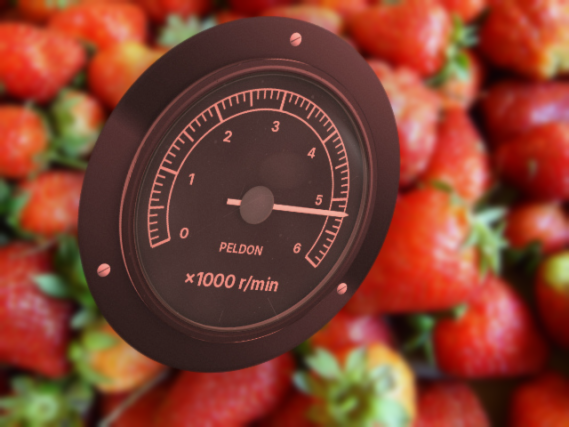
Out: 5200,rpm
